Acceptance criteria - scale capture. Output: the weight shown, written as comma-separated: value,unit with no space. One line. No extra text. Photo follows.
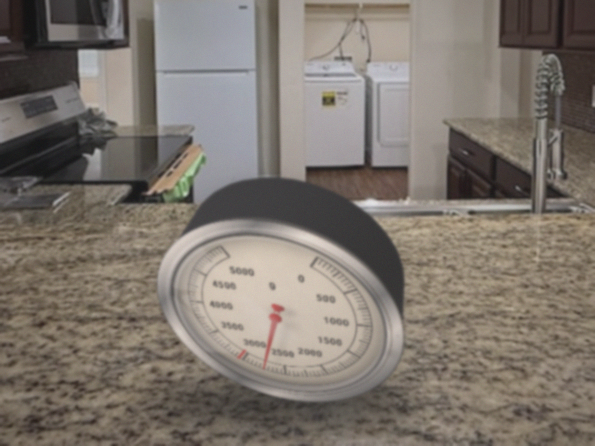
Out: 2750,g
